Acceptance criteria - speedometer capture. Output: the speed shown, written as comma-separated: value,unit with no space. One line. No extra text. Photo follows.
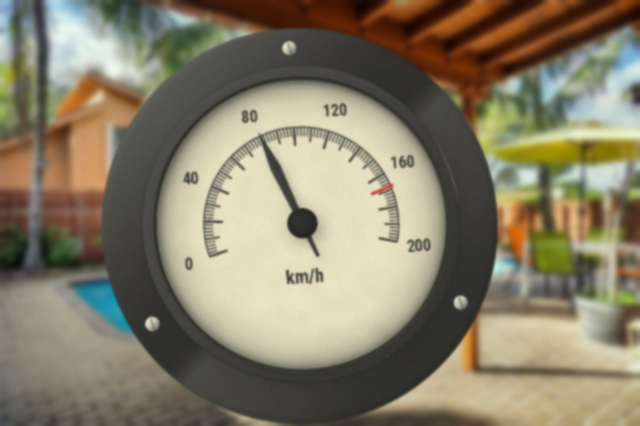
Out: 80,km/h
